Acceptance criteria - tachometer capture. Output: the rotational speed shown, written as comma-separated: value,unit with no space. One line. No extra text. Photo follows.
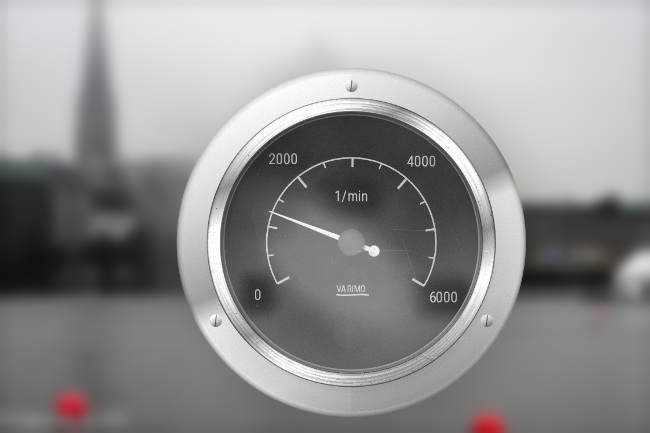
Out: 1250,rpm
